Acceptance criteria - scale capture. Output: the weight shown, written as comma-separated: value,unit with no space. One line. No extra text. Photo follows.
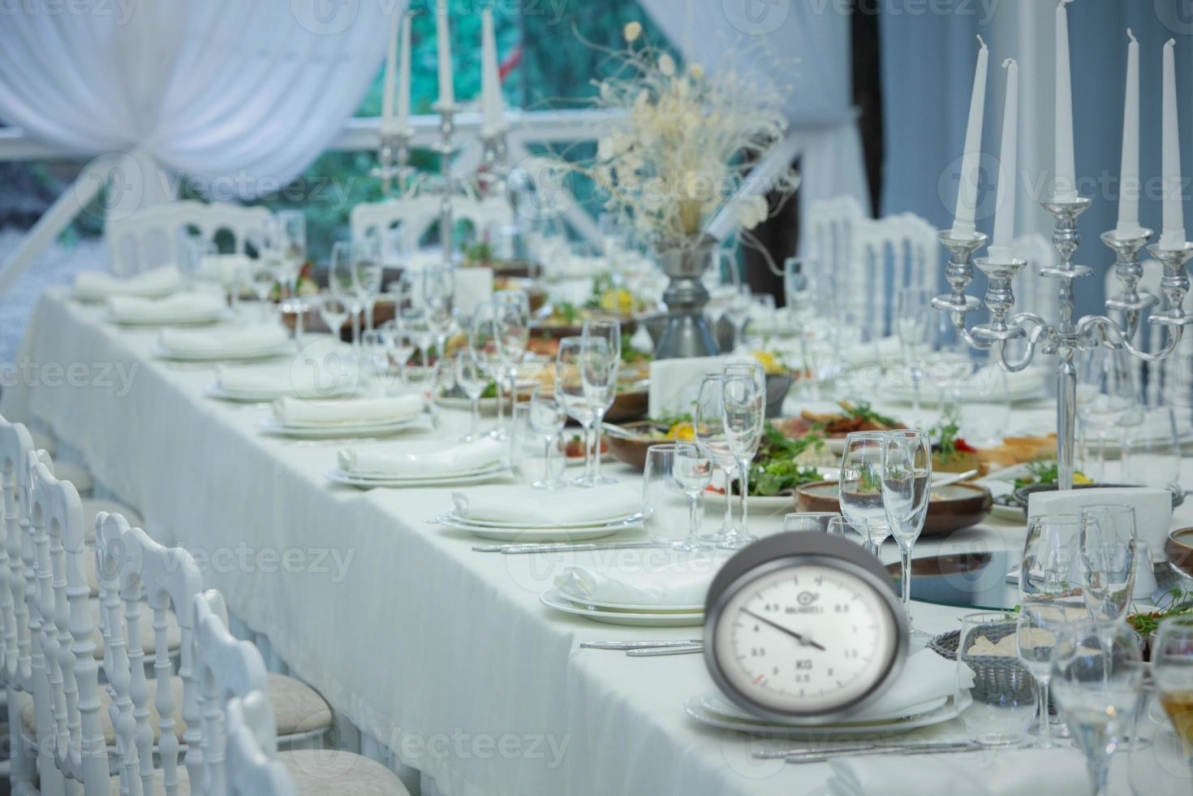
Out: 4.25,kg
